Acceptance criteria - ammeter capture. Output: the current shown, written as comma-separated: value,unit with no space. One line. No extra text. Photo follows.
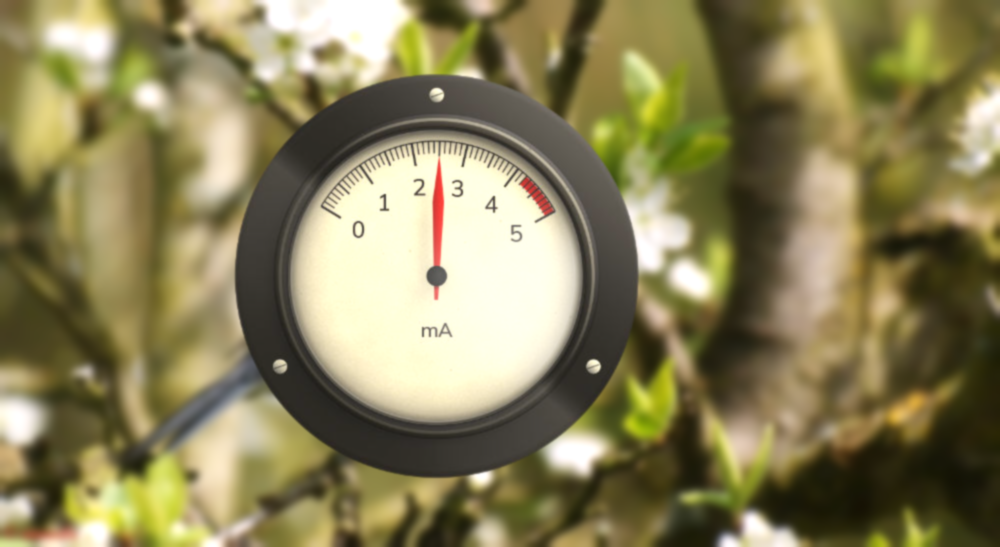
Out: 2.5,mA
